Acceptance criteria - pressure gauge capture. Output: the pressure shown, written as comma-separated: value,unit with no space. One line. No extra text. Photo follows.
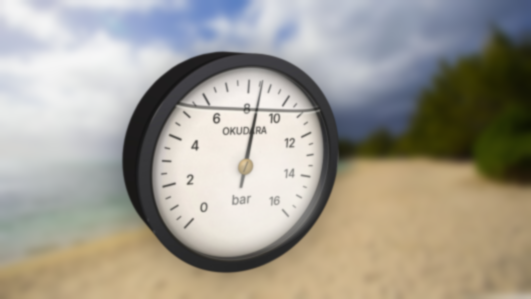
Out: 8.5,bar
